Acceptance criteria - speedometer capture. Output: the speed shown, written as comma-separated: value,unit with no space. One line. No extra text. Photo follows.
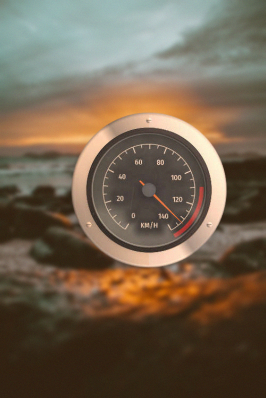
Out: 132.5,km/h
